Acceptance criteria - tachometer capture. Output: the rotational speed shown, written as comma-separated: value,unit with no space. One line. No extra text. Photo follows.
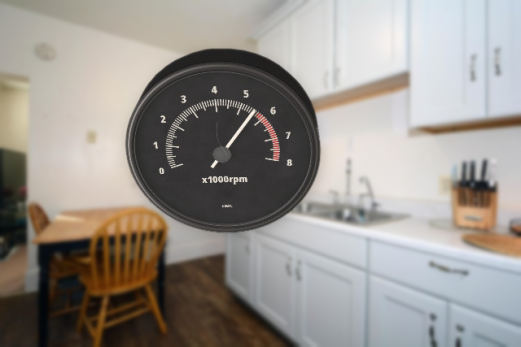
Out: 5500,rpm
